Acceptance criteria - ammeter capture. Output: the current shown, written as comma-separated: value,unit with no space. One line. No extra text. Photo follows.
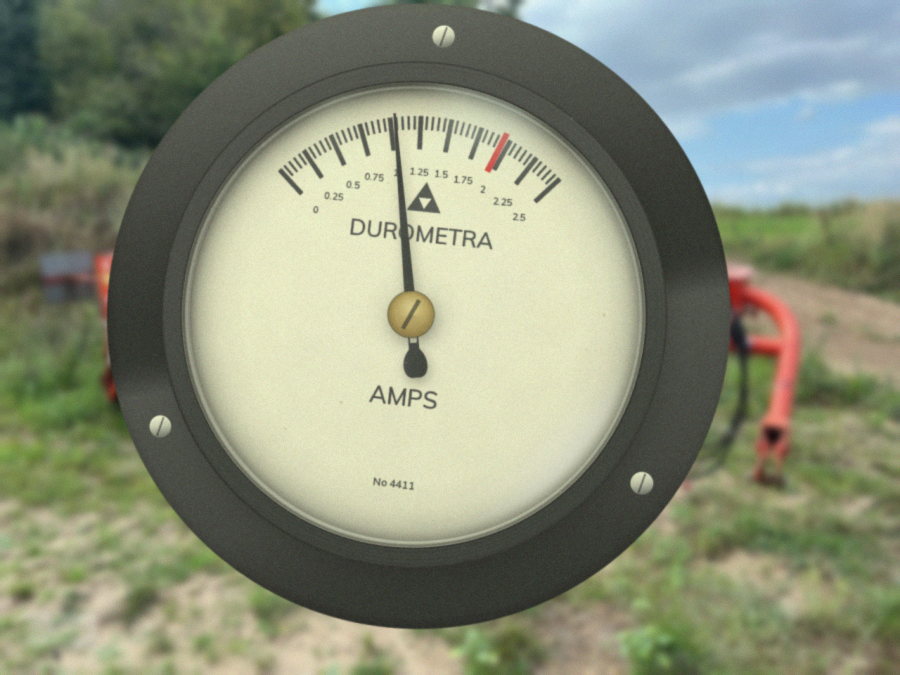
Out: 1.05,A
